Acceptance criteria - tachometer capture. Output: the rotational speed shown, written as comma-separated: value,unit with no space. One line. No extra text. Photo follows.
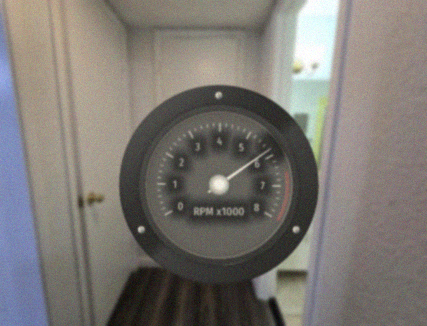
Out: 5800,rpm
